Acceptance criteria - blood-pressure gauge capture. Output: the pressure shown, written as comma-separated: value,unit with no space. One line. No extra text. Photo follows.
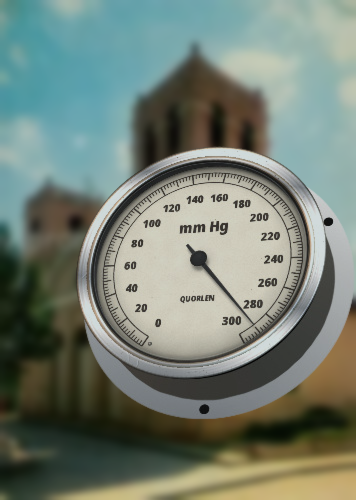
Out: 290,mmHg
